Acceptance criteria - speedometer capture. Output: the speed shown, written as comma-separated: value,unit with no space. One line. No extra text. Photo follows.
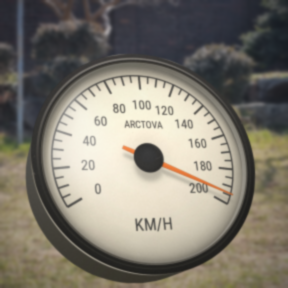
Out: 195,km/h
